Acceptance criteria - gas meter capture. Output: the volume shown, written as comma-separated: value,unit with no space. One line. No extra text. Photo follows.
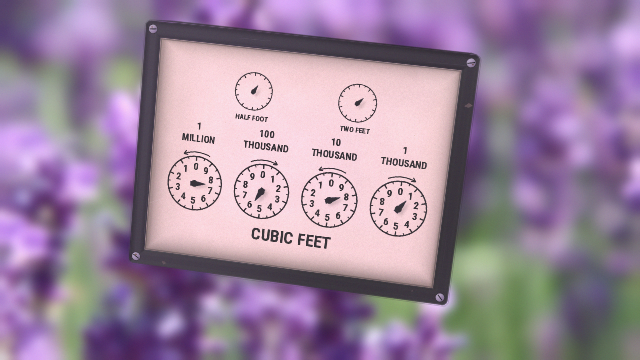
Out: 758100,ft³
